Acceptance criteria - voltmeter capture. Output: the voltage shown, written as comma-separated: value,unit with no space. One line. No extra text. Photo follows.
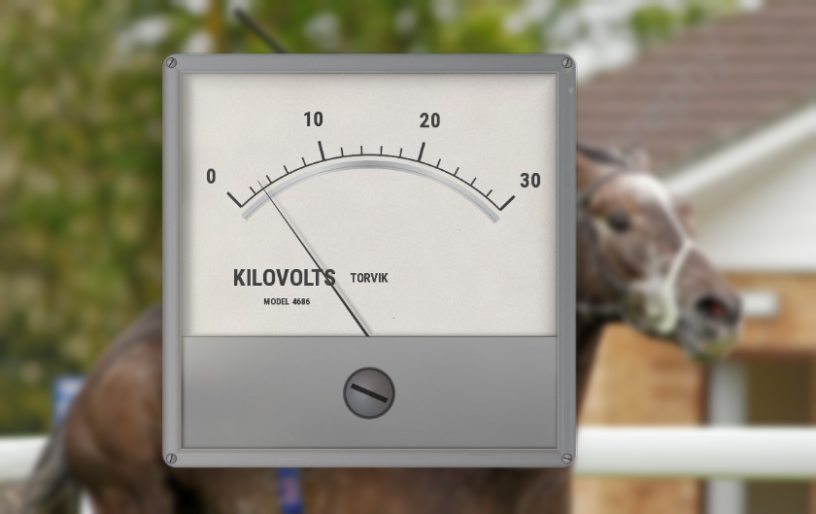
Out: 3,kV
